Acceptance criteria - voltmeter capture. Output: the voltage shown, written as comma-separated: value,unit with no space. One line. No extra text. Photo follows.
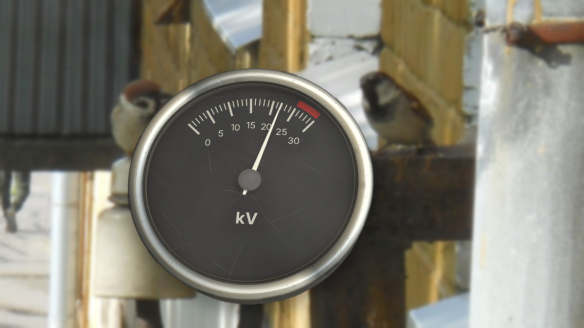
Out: 22,kV
